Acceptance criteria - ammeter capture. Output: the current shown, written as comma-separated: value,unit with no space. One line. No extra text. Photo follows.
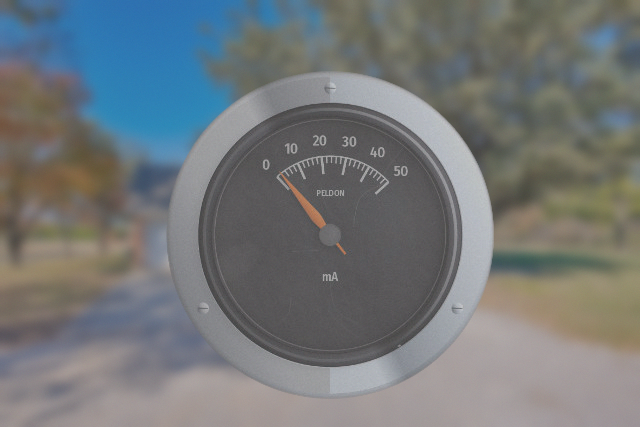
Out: 2,mA
